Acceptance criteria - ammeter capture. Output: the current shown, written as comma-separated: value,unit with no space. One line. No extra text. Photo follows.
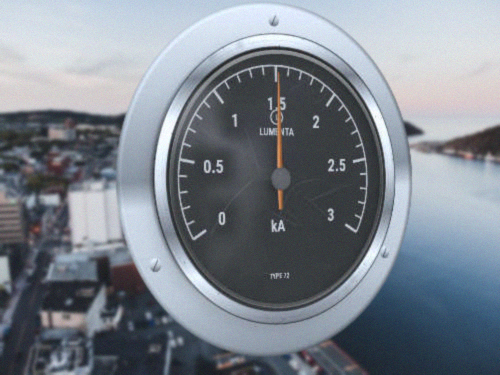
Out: 1.5,kA
